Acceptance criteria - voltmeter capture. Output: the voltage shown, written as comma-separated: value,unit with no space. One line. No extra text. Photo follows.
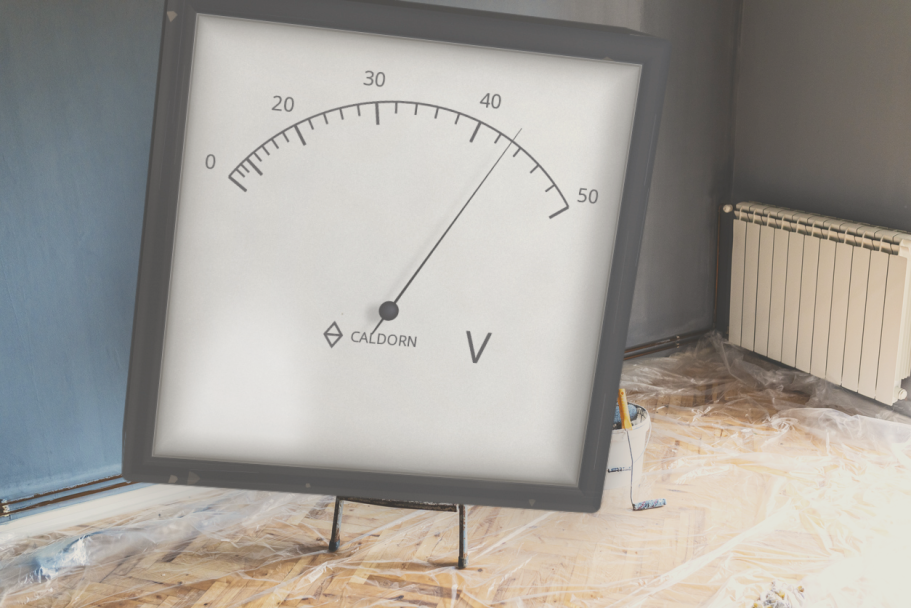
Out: 43,V
